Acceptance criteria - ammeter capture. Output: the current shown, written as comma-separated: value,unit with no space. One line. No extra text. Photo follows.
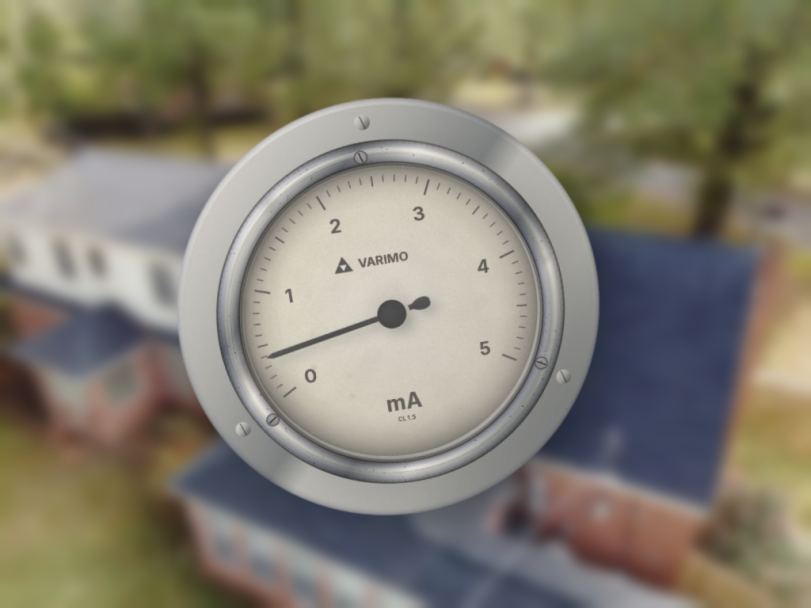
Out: 0.4,mA
